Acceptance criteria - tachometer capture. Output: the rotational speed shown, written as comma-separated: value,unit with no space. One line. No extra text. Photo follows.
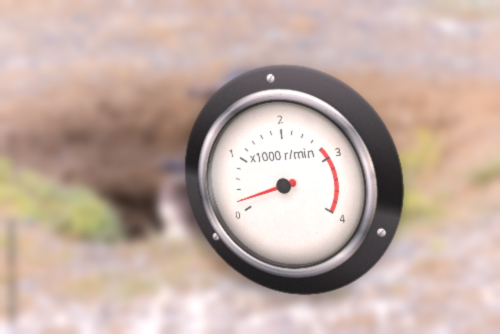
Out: 200,rpm
